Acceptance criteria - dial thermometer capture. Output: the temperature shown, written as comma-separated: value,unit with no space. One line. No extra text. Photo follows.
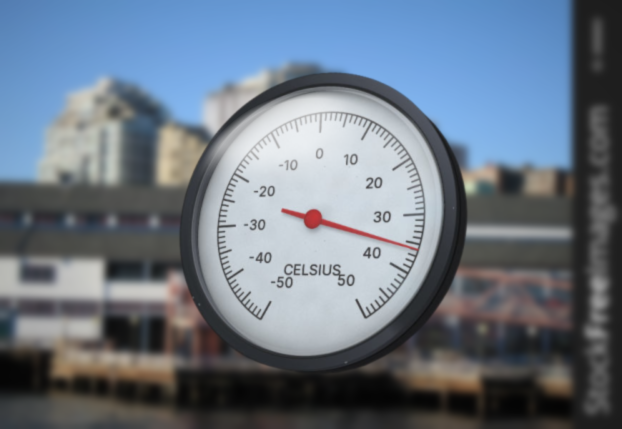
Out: 36,°C
